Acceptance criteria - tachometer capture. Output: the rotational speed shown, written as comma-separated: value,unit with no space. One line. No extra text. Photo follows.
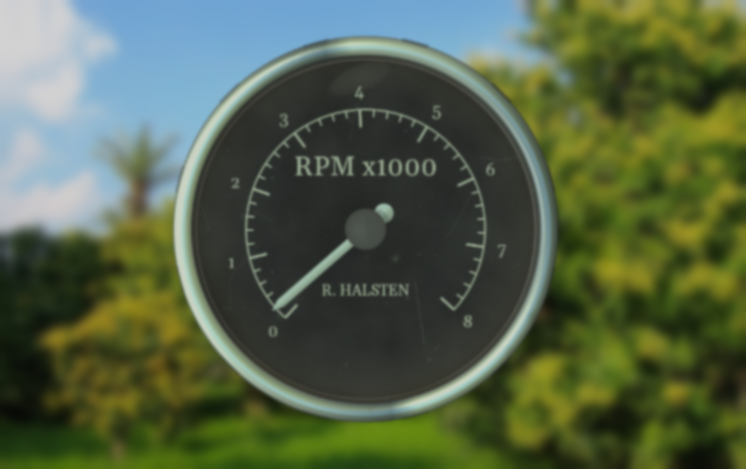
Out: 200,rpm
